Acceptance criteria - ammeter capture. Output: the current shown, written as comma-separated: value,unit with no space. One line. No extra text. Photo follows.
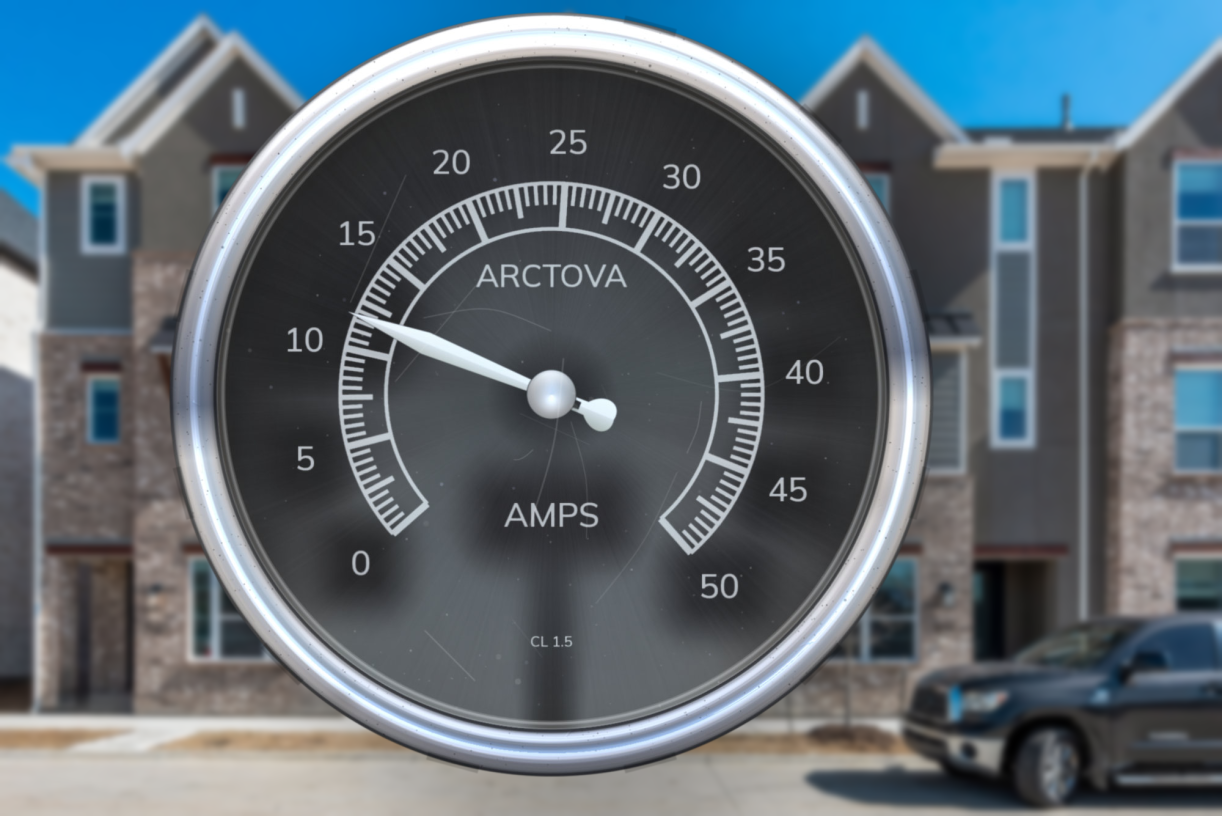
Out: 11.75,A
